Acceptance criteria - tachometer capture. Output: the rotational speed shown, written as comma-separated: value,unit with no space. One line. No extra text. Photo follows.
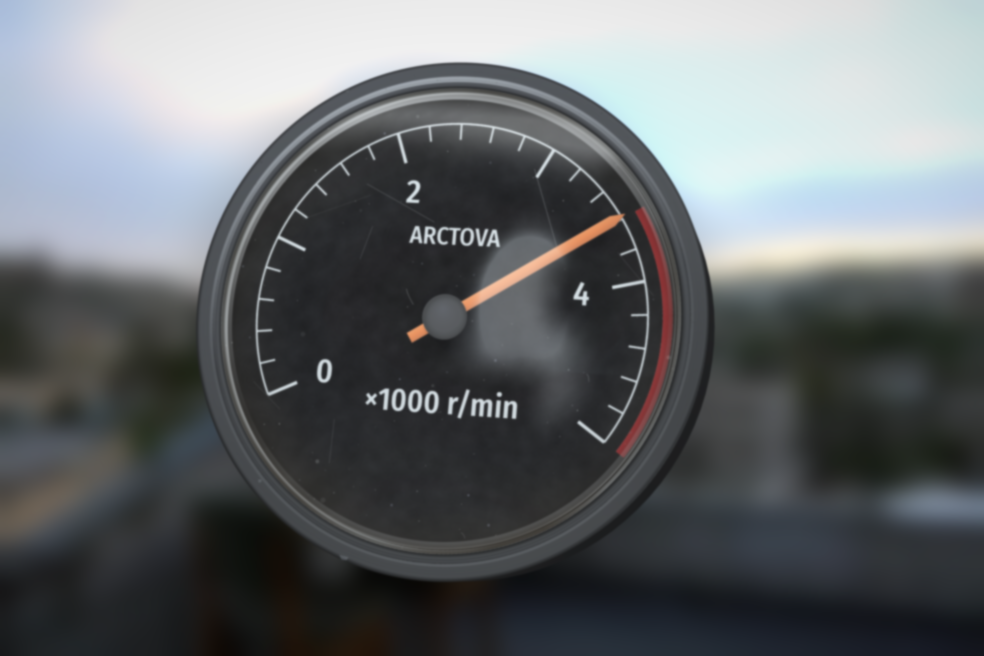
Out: 3600,rpm
